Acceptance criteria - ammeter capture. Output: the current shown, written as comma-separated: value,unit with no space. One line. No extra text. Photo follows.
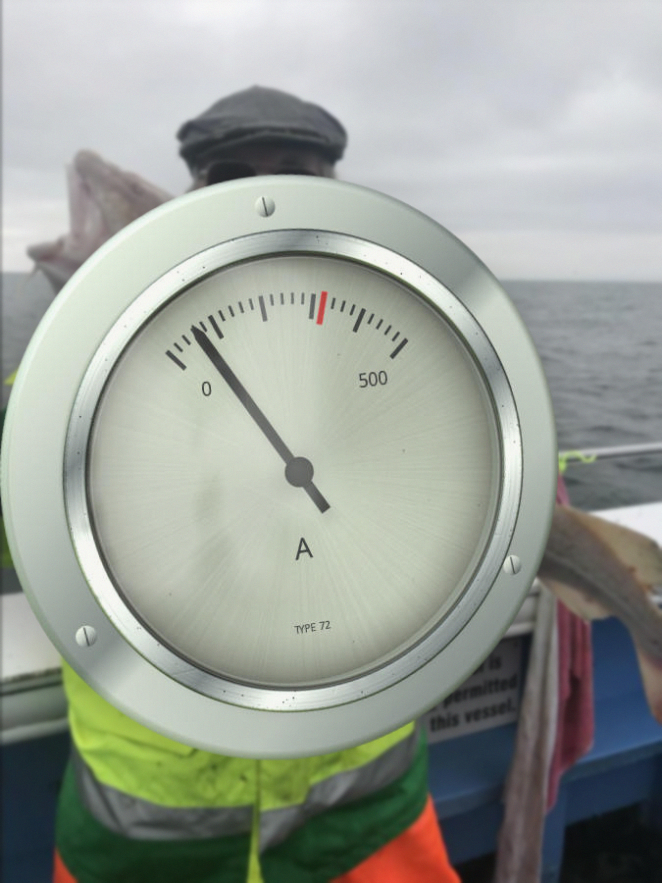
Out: 60,A
